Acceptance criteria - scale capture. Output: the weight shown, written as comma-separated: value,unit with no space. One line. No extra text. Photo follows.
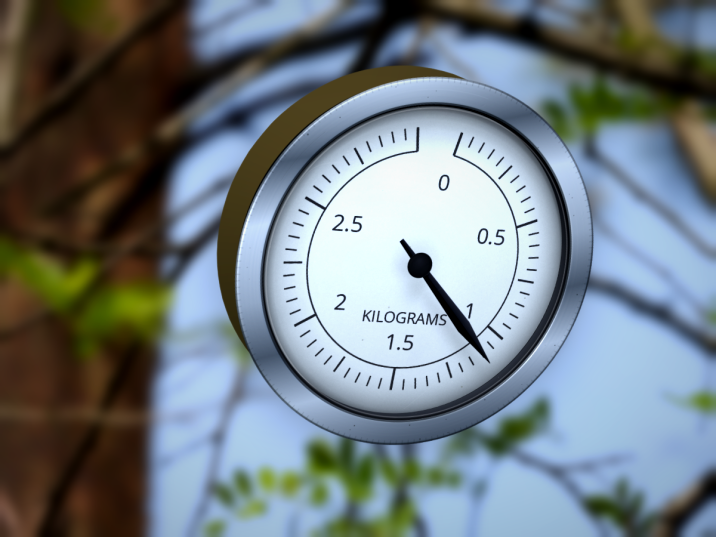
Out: 1.1,kg
